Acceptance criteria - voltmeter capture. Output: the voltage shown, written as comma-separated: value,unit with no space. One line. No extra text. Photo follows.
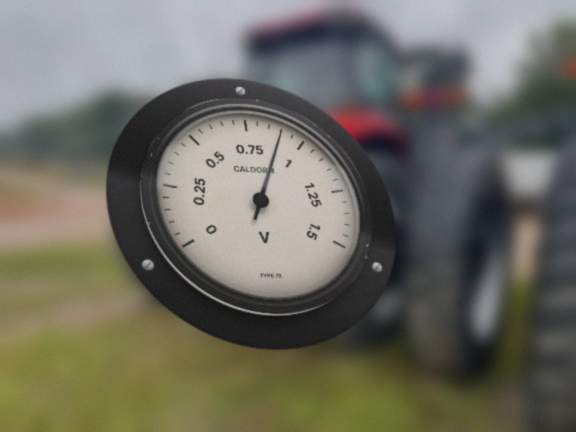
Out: 0.9,V
